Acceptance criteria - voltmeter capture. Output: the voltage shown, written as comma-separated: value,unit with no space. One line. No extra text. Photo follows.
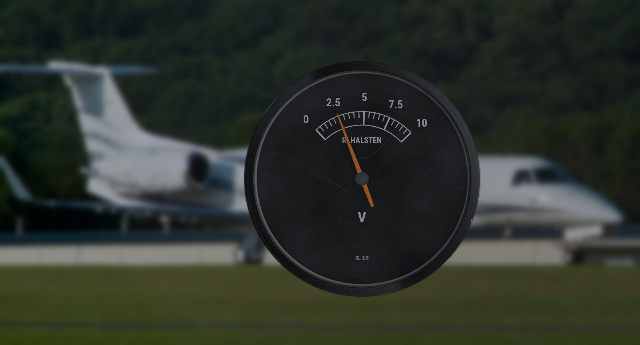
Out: 2.5,V
